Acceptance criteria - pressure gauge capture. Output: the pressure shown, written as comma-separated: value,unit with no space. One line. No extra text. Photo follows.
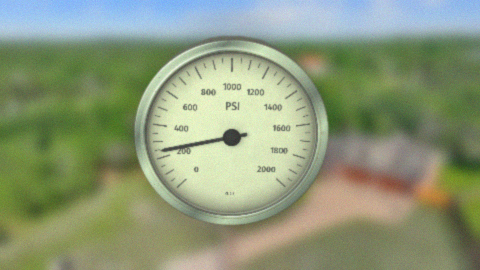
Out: 250,psi
